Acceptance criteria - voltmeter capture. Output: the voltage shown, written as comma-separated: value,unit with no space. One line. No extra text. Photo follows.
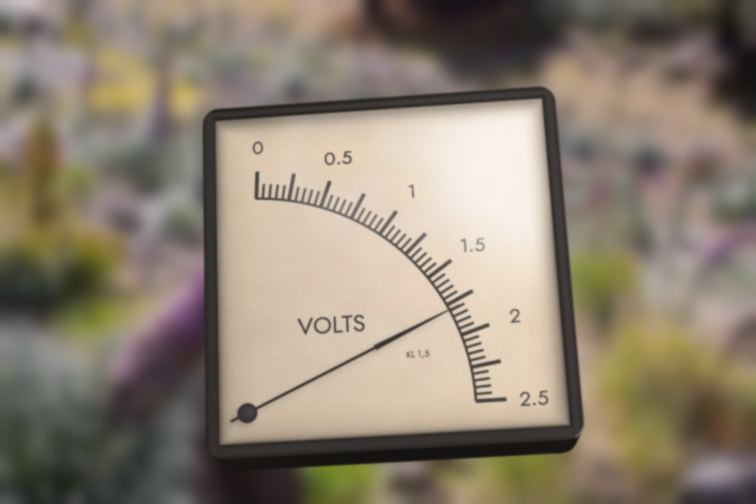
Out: 1.8,V
